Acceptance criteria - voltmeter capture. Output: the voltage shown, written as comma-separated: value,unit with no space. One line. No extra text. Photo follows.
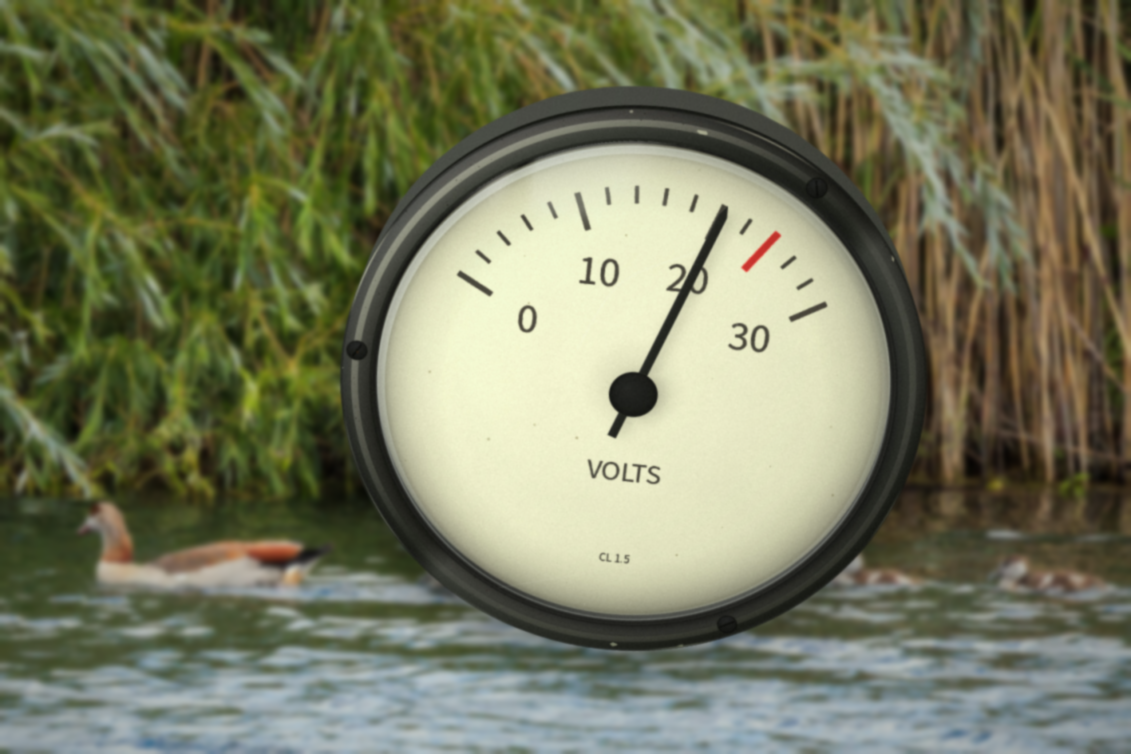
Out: 20,V
